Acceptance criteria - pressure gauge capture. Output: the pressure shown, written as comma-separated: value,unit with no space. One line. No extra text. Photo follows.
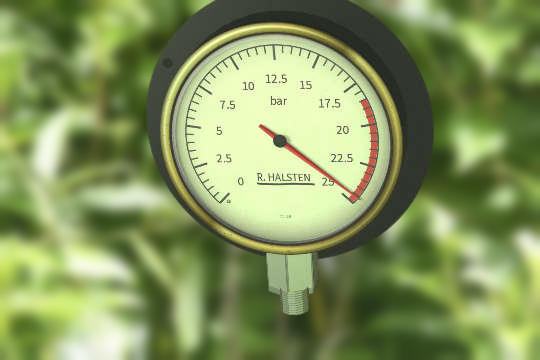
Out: 24.5,bar
